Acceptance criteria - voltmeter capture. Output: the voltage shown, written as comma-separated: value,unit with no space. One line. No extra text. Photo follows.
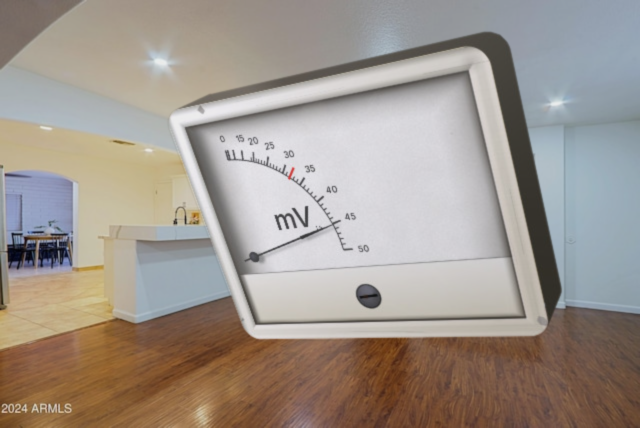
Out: 45,mV
